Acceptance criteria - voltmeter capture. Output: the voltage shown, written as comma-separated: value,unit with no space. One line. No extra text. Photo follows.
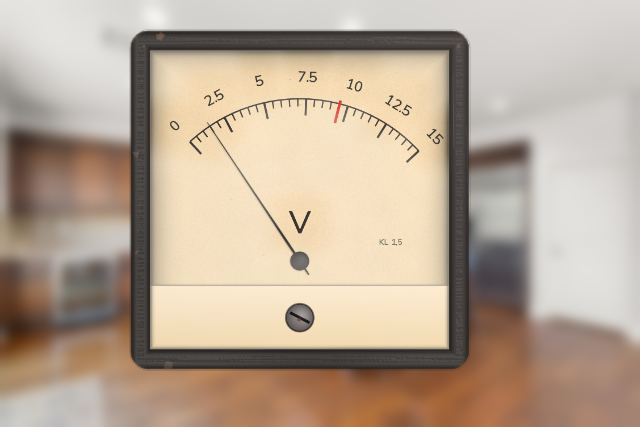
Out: 1.5,V
